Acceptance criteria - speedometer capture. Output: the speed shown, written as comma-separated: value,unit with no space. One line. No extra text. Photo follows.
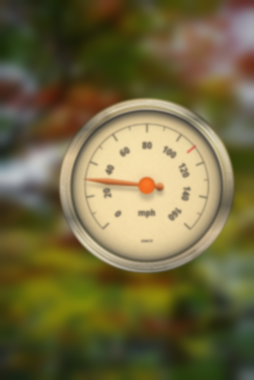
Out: 30,mph
